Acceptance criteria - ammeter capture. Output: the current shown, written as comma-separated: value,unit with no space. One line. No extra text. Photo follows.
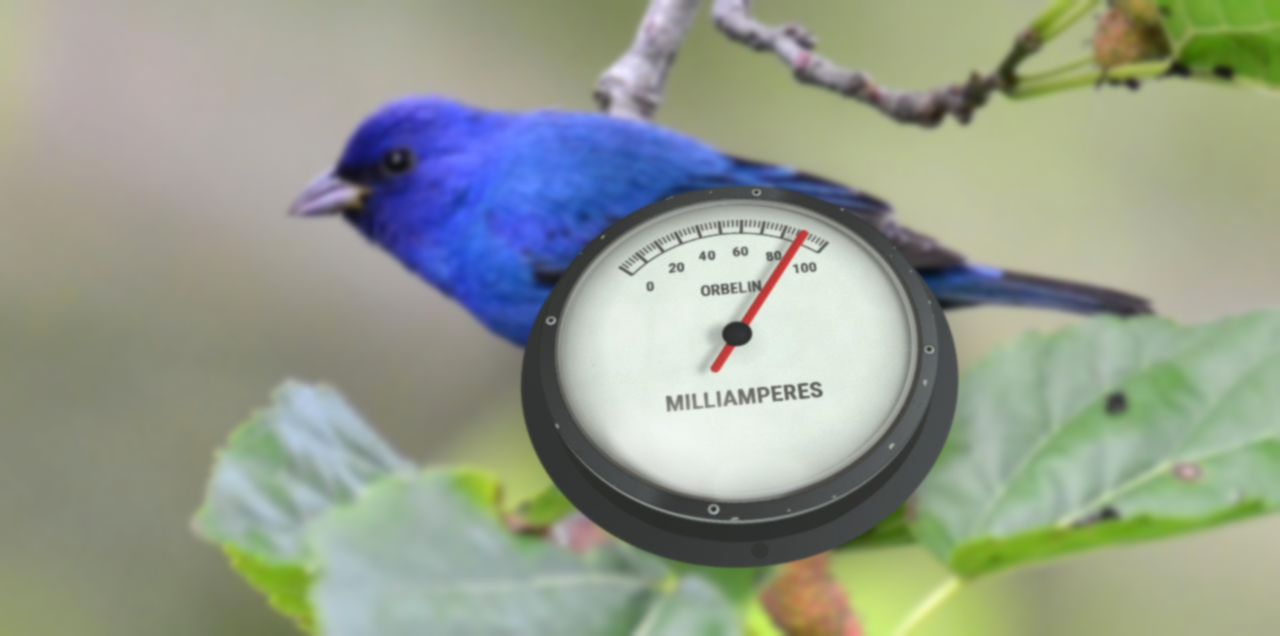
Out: 90,mA
